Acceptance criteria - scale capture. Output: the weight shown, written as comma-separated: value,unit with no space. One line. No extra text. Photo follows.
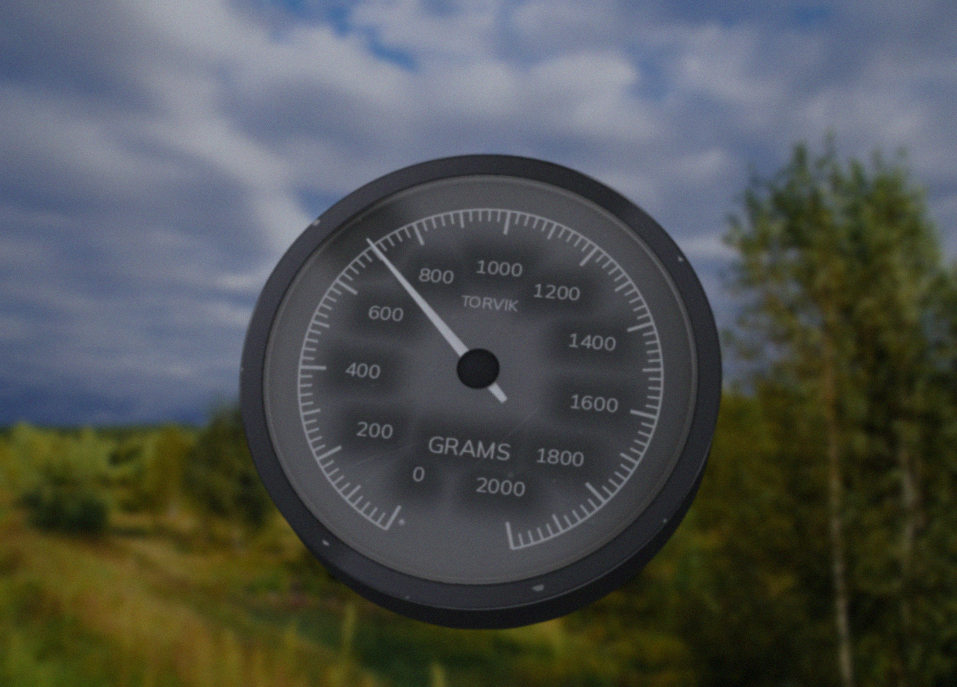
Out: 700,g
